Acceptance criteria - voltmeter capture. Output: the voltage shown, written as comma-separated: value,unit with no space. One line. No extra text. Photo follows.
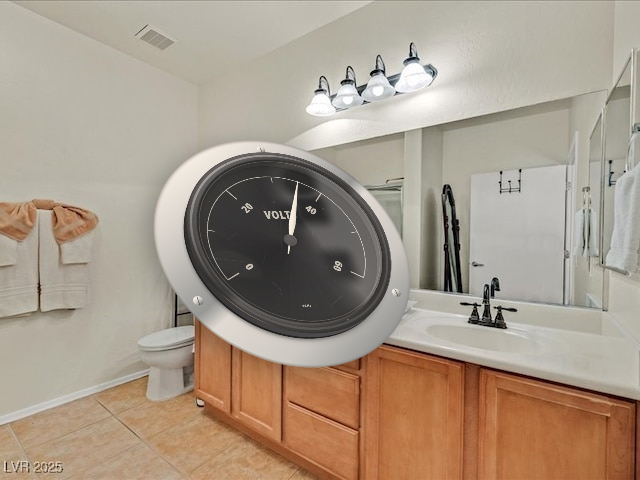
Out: 35,V
